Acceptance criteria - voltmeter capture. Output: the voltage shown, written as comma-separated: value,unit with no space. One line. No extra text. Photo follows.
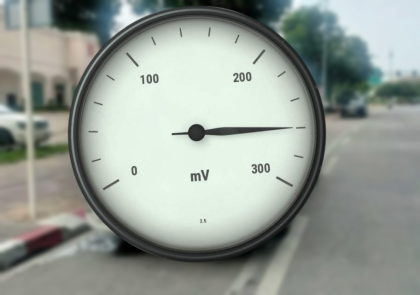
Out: 260,mV
